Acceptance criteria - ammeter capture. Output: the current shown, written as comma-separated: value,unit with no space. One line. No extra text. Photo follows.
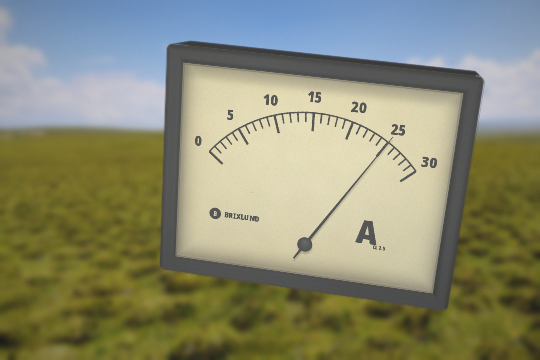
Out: 25,A
